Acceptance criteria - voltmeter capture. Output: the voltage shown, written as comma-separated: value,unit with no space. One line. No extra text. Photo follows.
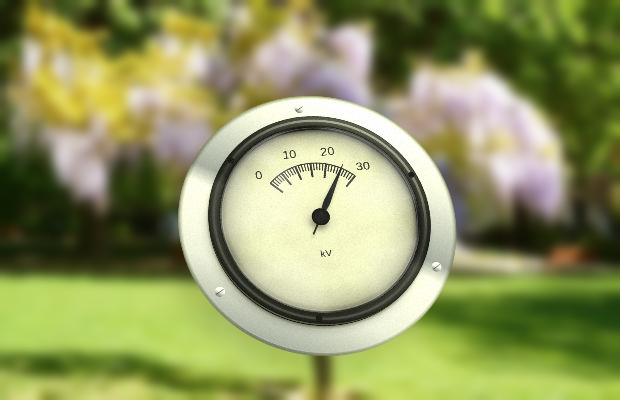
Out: 25,kV
